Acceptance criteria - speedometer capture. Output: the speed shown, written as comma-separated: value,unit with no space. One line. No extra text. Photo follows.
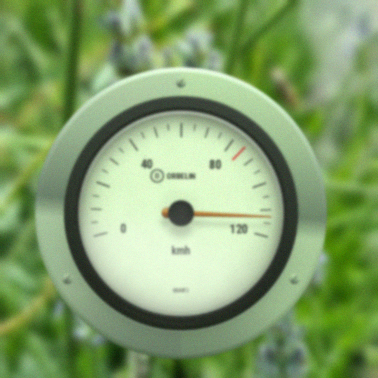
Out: 112.5,km/h
